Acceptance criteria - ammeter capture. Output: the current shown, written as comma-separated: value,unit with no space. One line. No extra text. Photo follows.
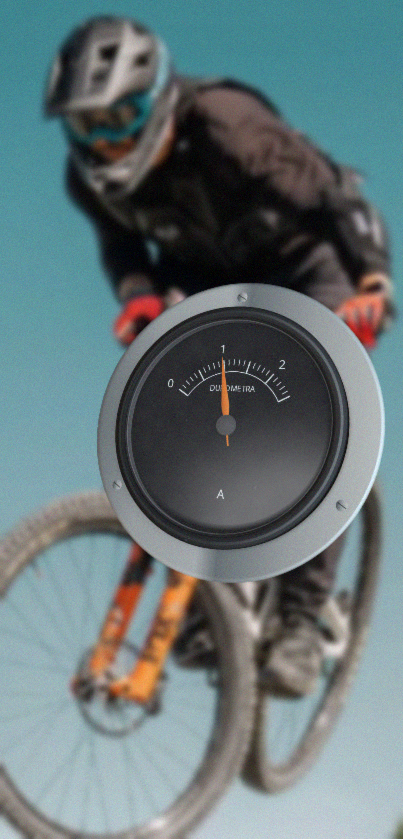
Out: 1,A
